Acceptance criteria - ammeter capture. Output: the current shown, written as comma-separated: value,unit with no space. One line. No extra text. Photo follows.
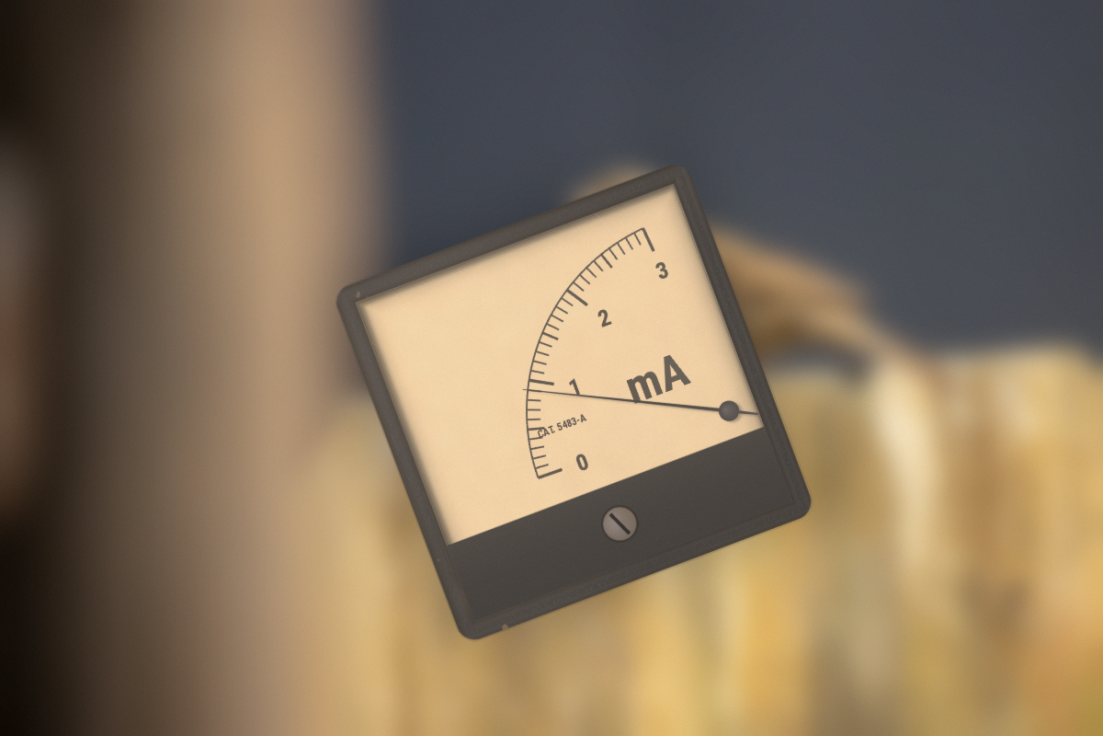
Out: 0.9,mA
